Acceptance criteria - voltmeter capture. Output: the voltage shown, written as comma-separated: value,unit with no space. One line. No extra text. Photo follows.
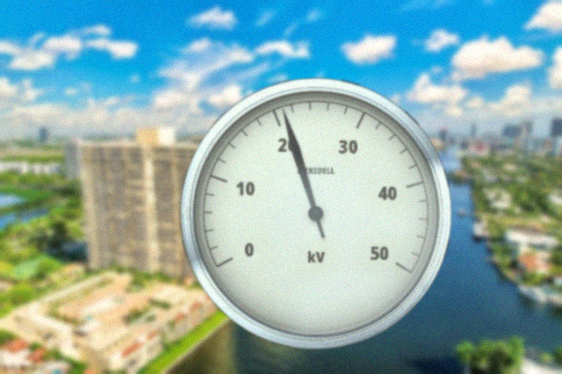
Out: 21,kV
